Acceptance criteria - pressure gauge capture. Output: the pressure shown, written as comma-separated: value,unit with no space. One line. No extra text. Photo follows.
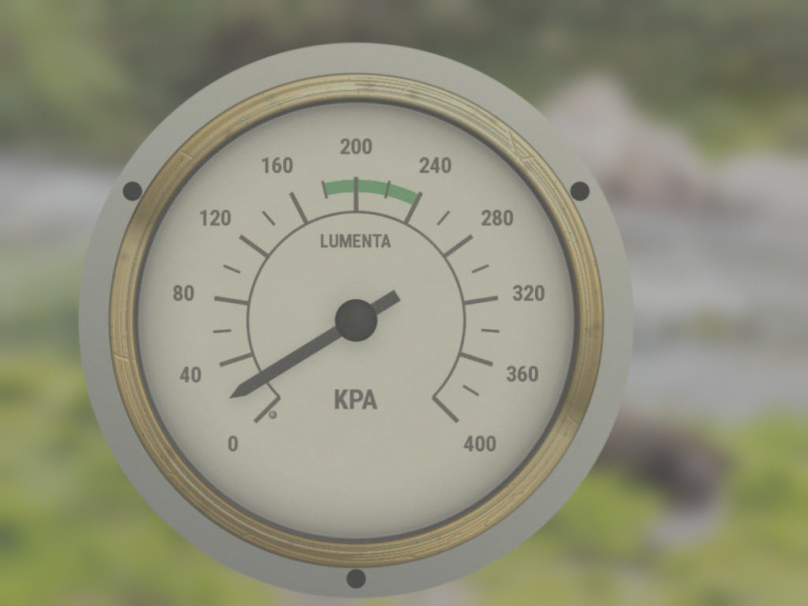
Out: 20,kPa
